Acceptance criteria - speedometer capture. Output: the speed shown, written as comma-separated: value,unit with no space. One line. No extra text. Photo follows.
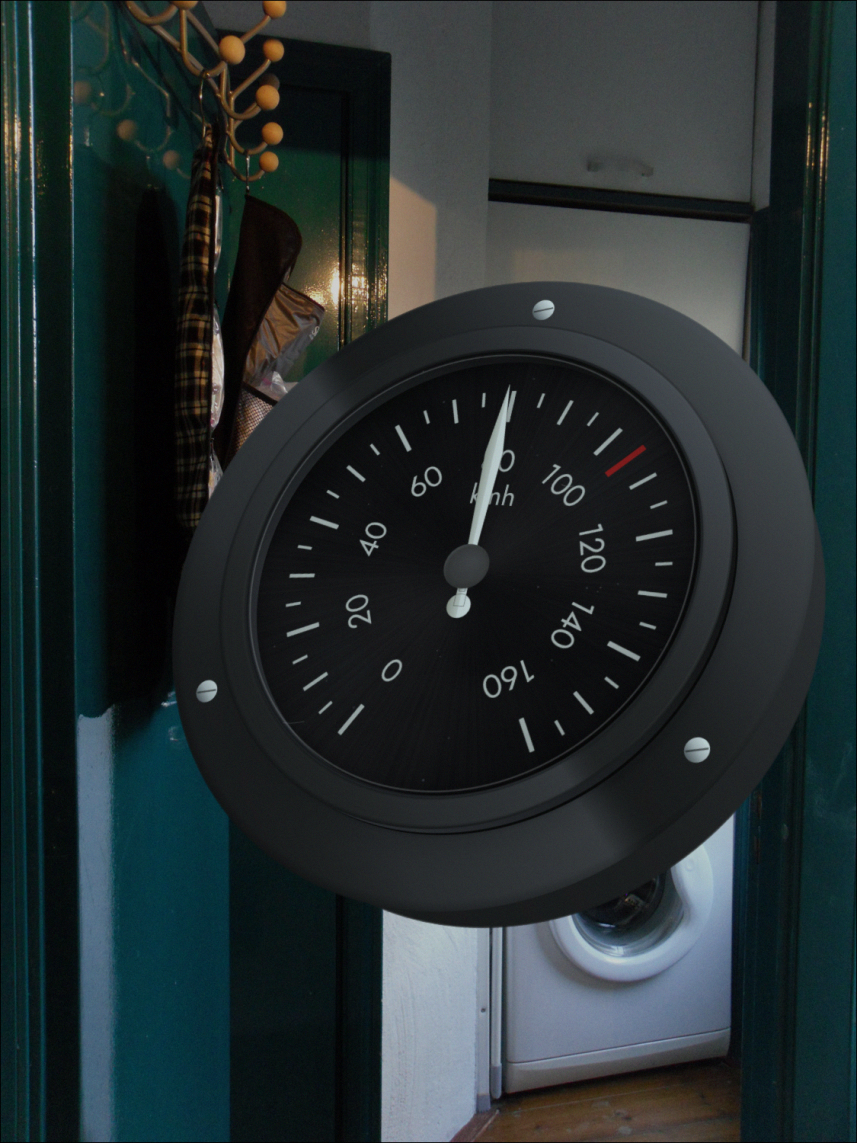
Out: 80,km/h
